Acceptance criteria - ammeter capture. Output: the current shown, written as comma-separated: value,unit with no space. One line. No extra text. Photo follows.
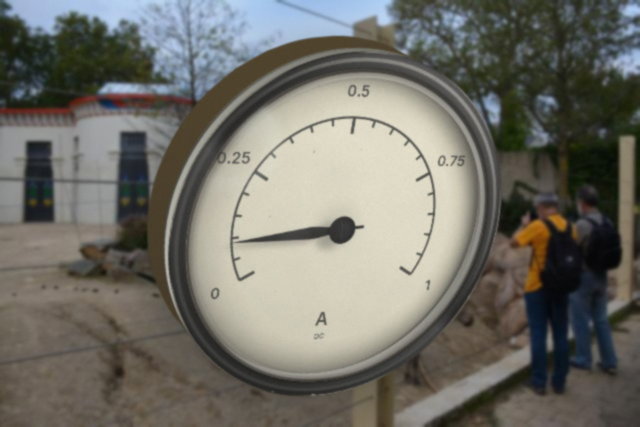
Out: 0.1,A
